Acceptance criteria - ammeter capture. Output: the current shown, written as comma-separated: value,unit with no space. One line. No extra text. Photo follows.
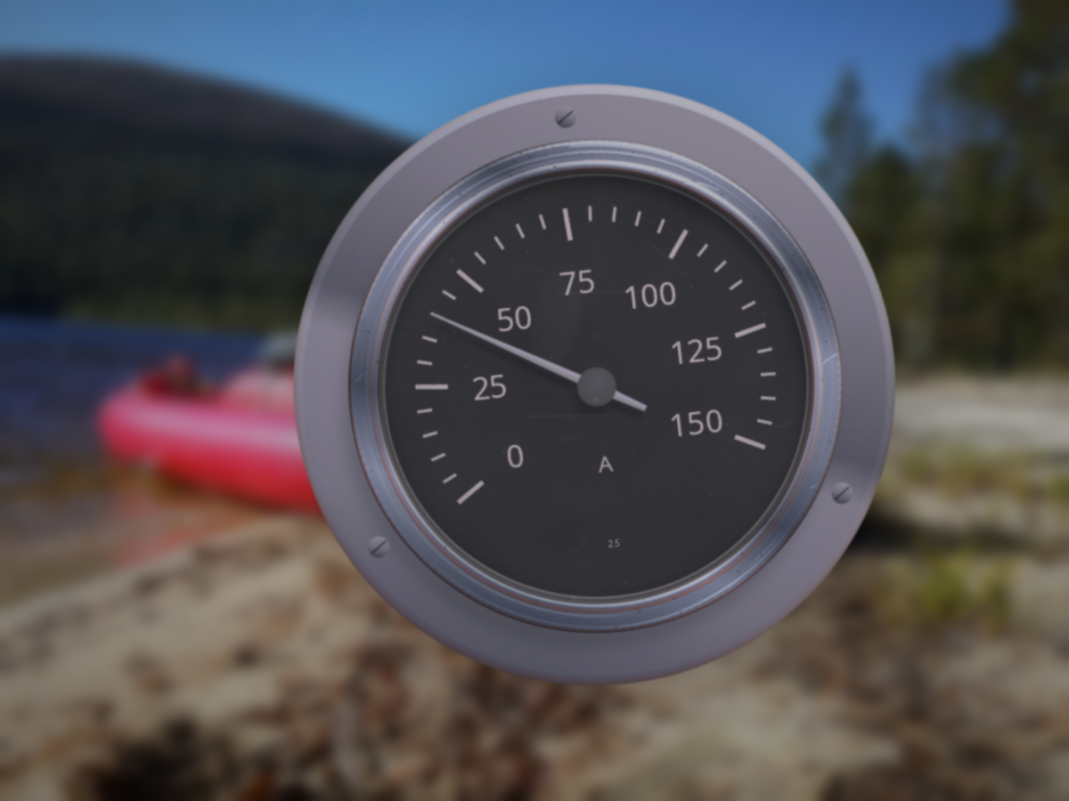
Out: 40,A
